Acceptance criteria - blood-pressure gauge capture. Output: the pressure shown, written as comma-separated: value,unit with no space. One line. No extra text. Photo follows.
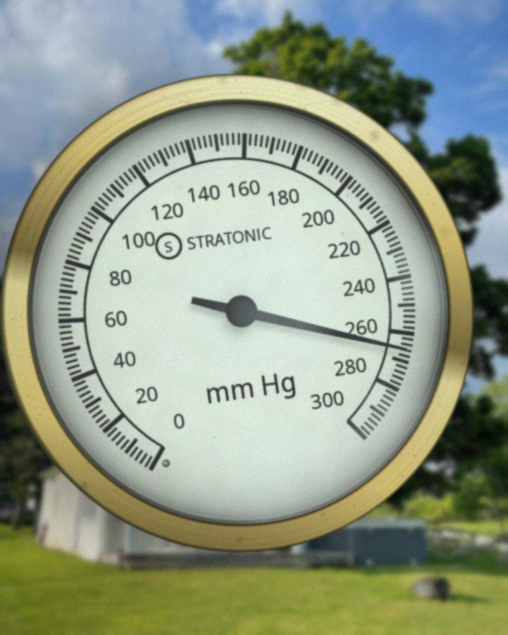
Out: 266,mmHg
